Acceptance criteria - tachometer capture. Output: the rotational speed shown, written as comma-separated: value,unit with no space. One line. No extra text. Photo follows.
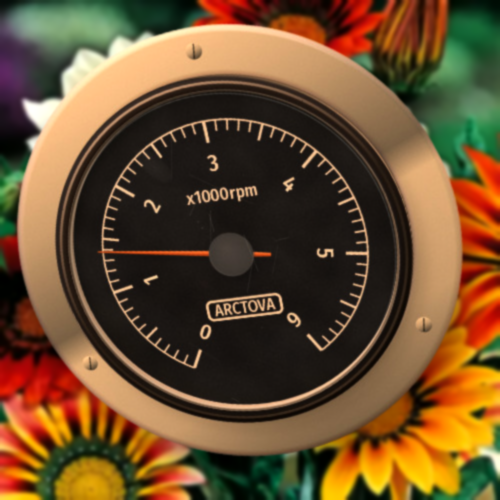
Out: 1400,rpm
